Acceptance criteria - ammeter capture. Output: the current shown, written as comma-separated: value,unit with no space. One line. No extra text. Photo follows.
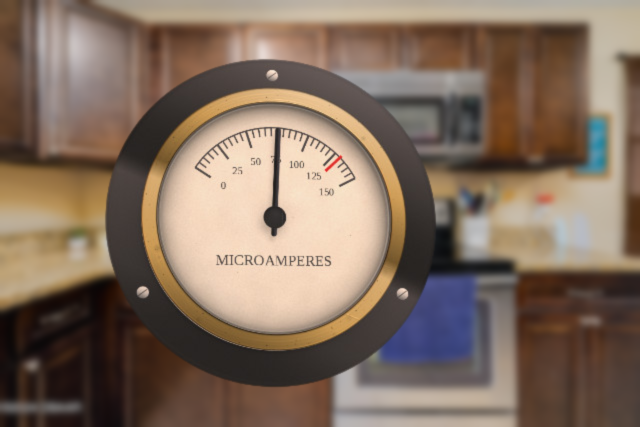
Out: 75,µA
